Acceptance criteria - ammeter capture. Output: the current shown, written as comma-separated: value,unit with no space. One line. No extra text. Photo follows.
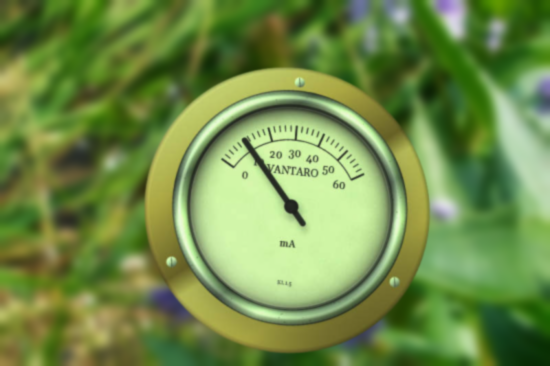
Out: 10,mA
